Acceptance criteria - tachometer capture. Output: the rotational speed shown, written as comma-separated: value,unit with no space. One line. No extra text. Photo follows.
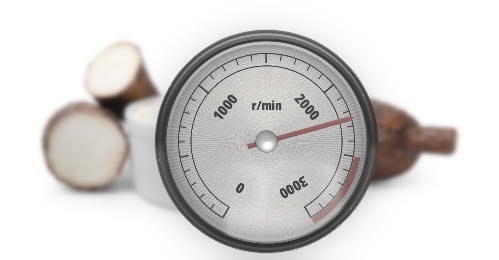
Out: 2250,rpm
